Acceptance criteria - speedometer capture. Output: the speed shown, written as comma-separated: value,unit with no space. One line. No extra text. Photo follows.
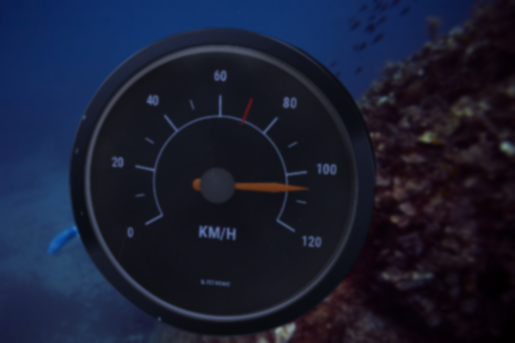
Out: 105,km/h
